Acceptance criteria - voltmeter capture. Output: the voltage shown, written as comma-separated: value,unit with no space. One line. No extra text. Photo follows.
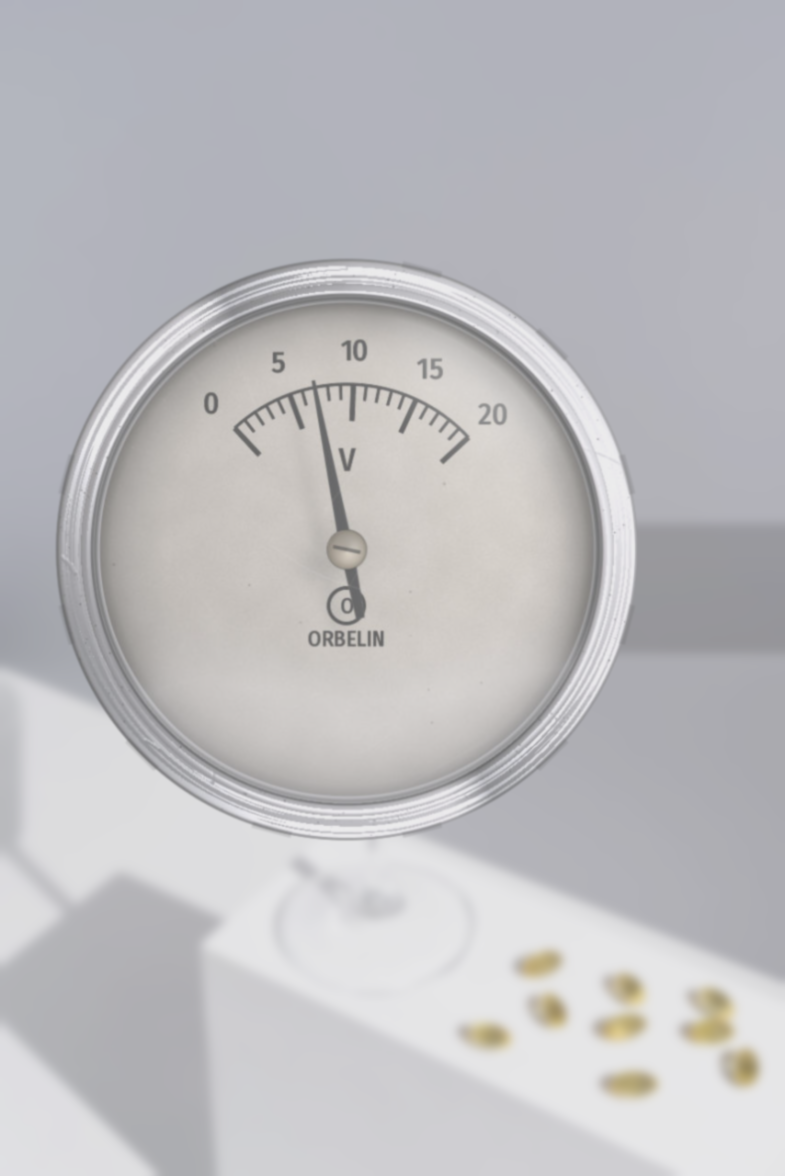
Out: 7,V
